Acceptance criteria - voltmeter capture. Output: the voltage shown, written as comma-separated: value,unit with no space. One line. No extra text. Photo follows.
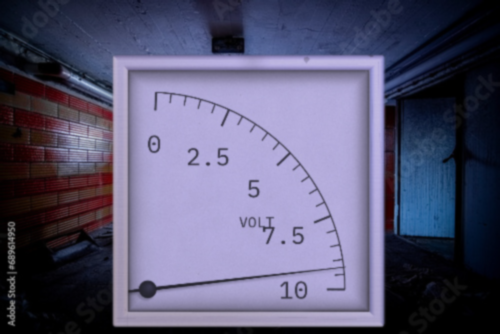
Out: 9.25,V
